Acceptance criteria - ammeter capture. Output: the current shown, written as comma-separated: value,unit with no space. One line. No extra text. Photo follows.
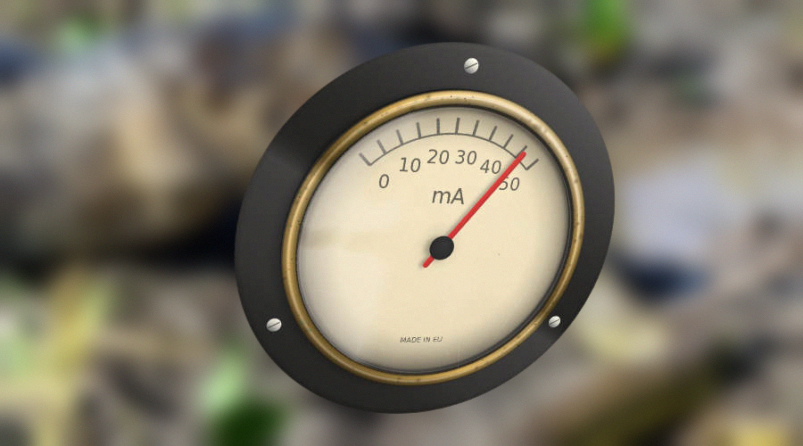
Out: 45,mA
